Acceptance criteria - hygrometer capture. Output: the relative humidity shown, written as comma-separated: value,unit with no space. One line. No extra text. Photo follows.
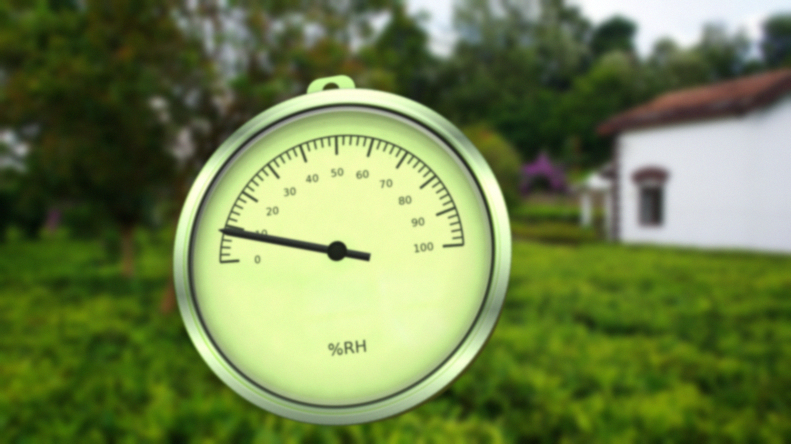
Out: 8,%
